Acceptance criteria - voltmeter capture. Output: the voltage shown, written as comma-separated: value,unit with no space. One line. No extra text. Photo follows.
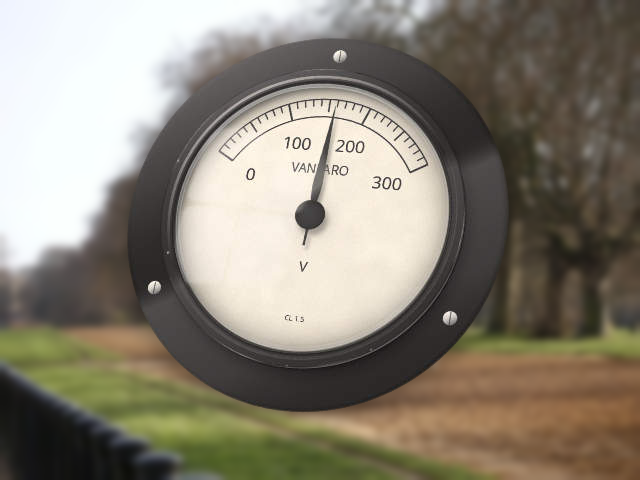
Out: 160,V
